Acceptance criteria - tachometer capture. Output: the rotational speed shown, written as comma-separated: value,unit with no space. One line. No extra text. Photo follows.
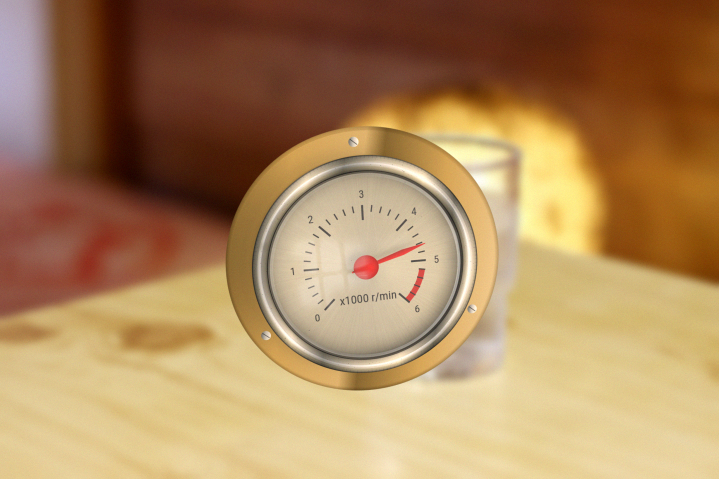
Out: 4600,rpm
